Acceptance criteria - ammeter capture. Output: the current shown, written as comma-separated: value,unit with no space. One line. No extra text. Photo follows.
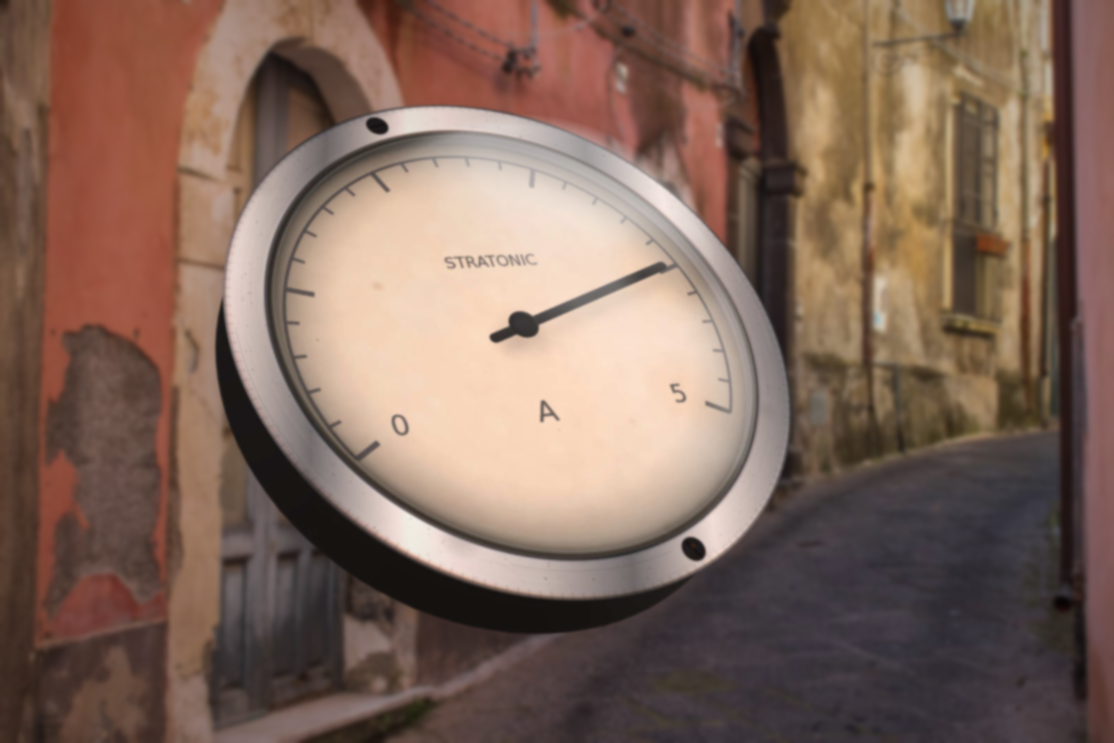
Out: 4,A
